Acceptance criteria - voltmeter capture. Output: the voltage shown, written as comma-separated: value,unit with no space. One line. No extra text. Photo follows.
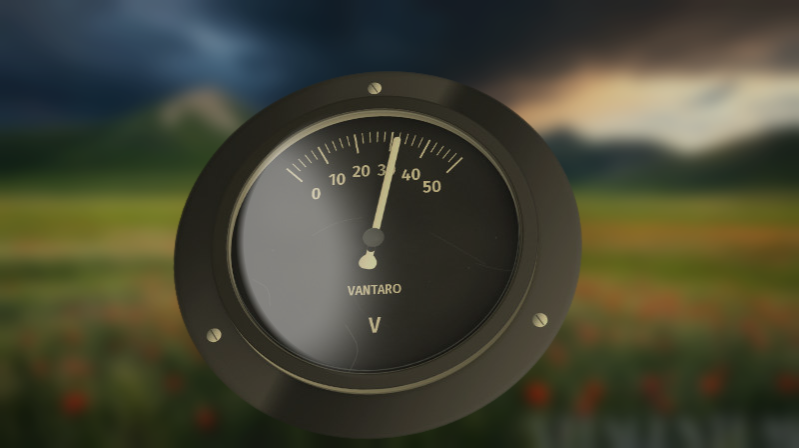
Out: 32,V
